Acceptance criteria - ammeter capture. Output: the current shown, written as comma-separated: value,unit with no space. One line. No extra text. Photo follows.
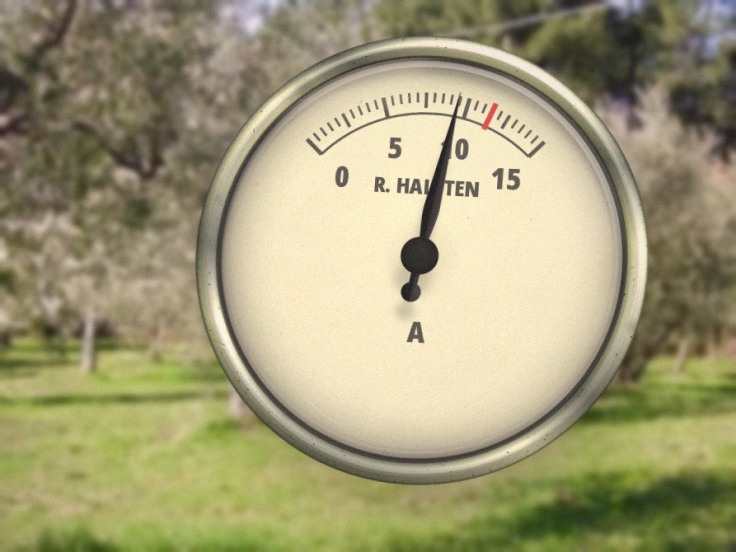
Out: 9.5,A
